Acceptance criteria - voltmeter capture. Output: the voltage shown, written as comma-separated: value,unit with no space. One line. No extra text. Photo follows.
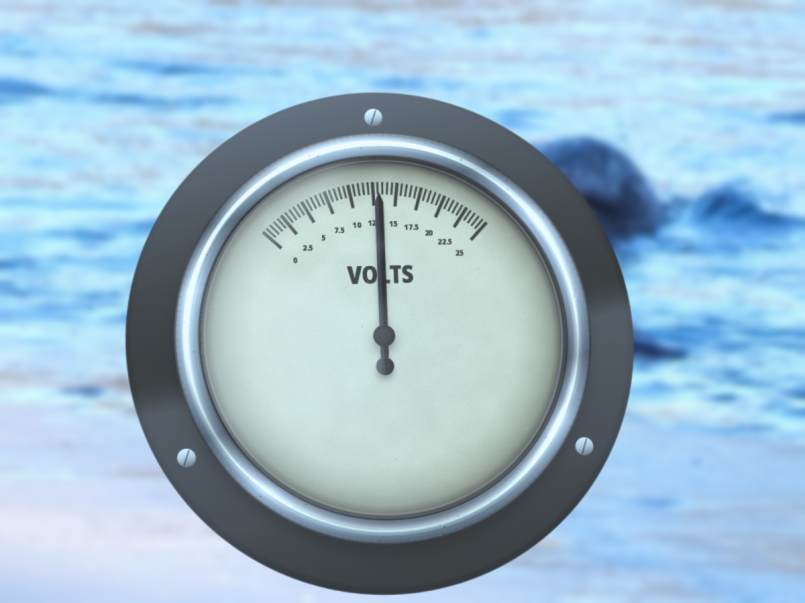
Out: 13,V
